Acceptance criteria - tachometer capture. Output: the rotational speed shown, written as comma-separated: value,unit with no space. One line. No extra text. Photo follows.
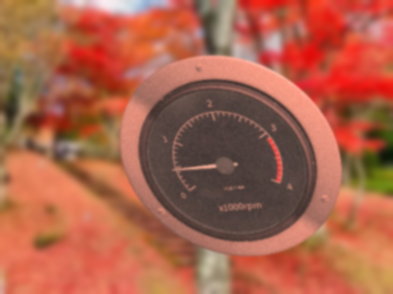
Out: 500,rpm
